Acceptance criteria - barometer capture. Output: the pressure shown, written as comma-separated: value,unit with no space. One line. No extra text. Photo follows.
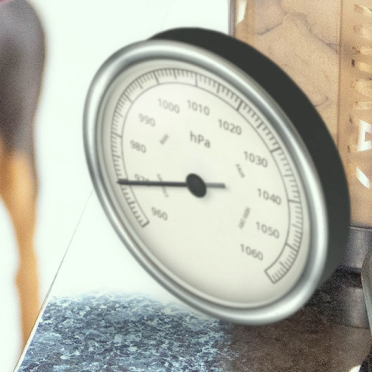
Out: 970,hPa
